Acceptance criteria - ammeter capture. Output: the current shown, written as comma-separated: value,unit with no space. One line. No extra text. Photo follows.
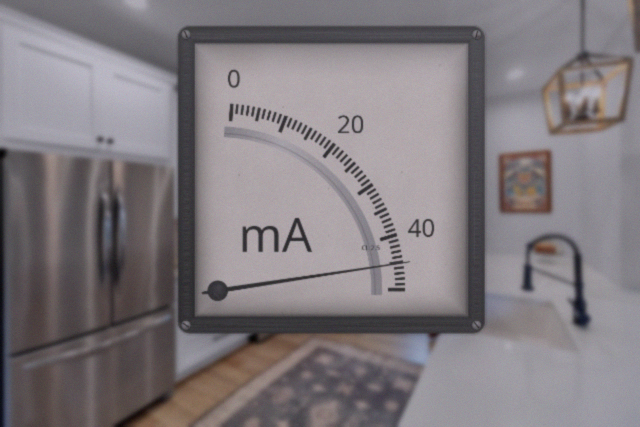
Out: 45,mA
